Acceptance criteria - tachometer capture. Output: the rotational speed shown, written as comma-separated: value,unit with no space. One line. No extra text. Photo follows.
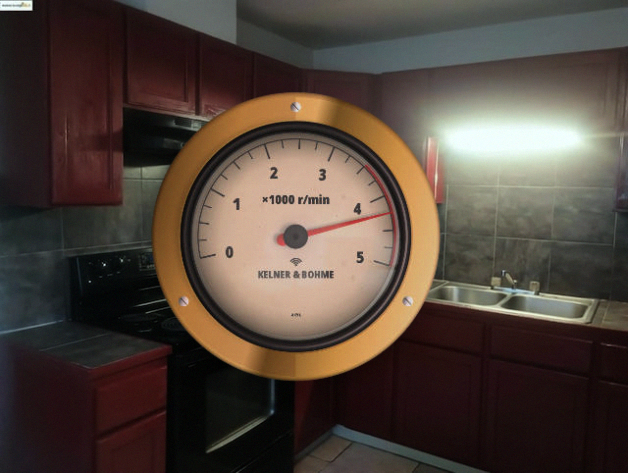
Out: 4250,rpm
